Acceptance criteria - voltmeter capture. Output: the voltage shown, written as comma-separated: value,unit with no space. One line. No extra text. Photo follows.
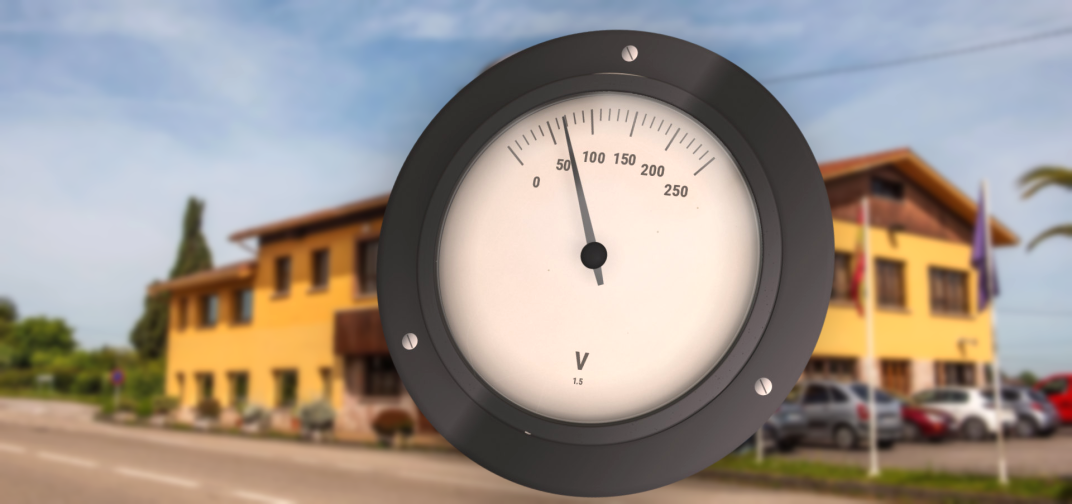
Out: 70,V
